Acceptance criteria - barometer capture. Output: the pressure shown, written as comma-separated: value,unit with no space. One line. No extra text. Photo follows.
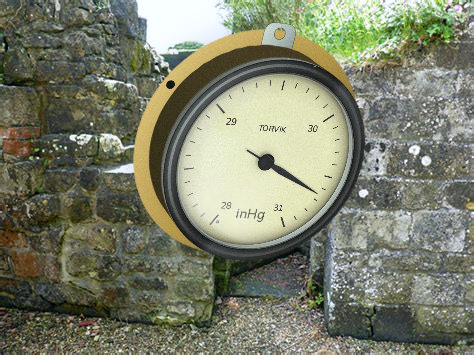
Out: 30.65,inHg
